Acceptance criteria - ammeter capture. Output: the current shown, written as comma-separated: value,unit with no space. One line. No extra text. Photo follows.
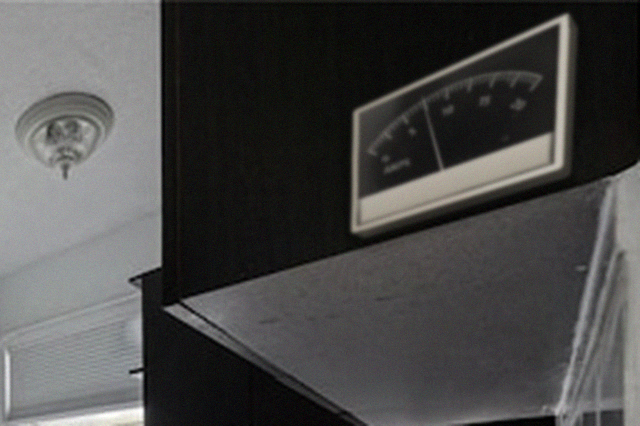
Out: 7.5,A
